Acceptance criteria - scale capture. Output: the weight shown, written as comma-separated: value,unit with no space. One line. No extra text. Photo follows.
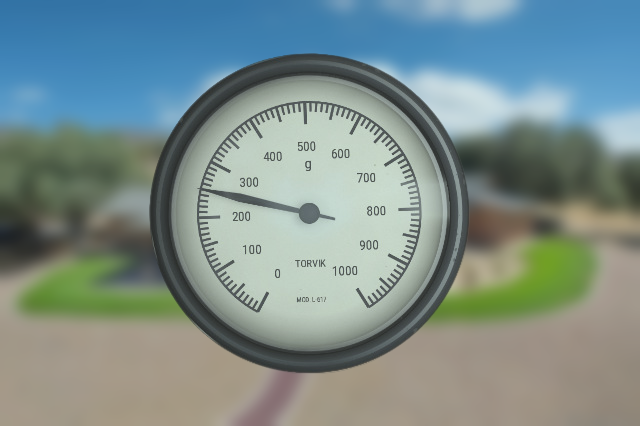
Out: 250,g
